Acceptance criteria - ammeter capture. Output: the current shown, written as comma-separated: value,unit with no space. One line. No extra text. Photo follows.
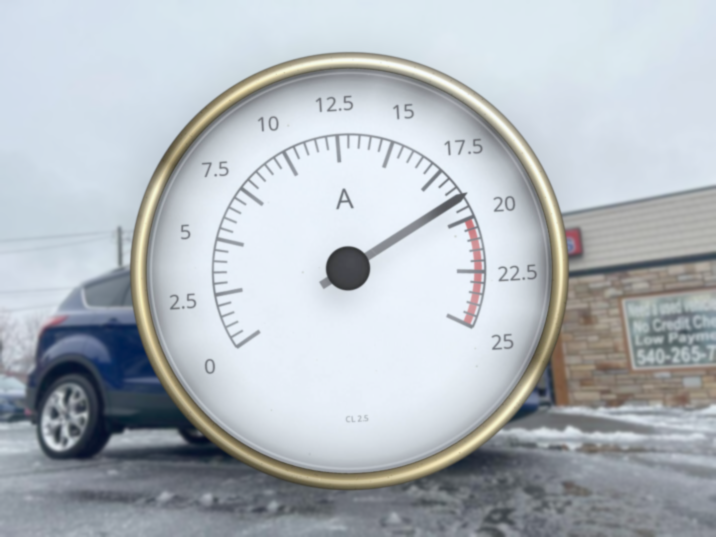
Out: 19,A
